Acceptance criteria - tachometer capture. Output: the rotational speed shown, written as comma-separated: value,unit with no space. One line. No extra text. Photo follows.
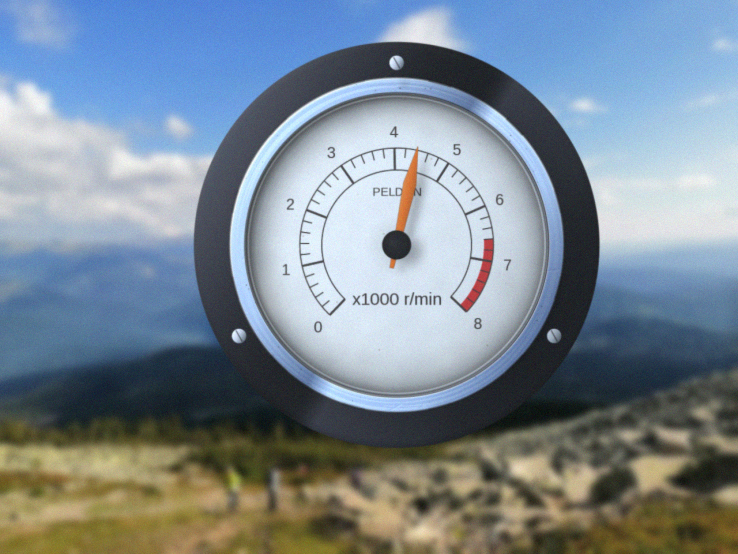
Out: 4400,rpm
